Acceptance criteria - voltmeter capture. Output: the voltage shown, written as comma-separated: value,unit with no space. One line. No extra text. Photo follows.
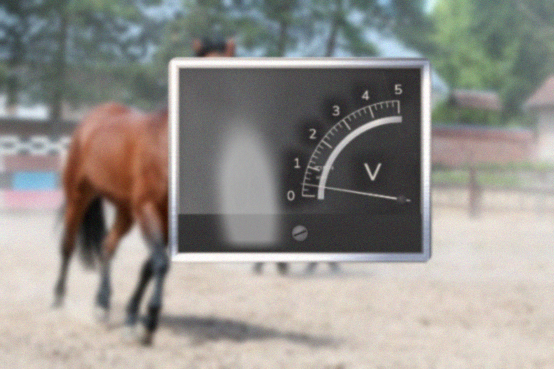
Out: 0.4,V
